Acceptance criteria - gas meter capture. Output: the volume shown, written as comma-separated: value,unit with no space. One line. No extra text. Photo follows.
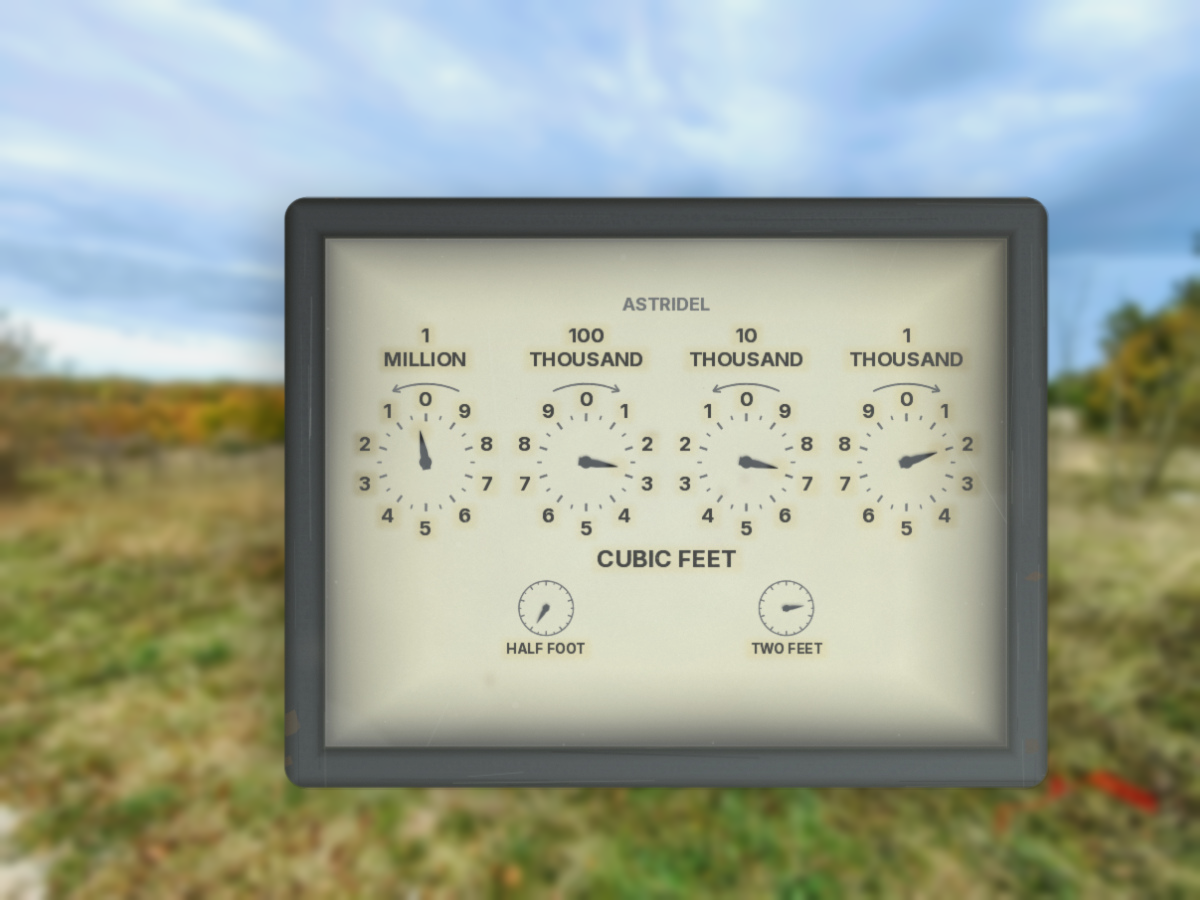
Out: 27200,ft³
